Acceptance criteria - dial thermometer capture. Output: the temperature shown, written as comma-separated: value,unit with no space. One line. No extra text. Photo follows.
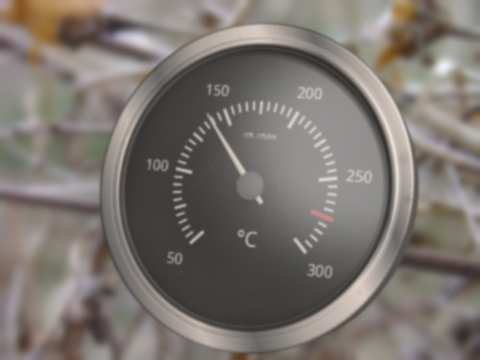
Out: 140,°C
